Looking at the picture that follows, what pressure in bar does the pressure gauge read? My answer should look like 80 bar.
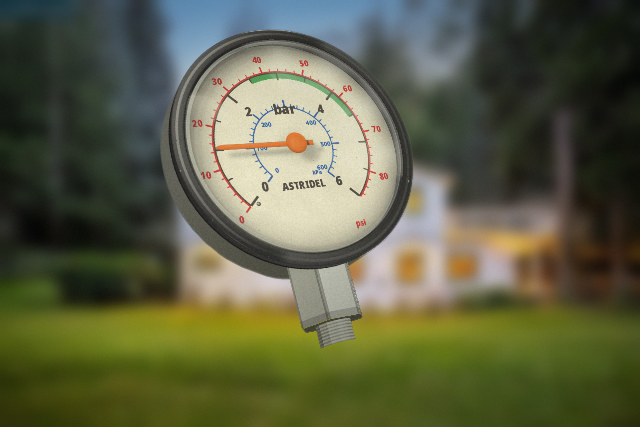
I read 1 bar
